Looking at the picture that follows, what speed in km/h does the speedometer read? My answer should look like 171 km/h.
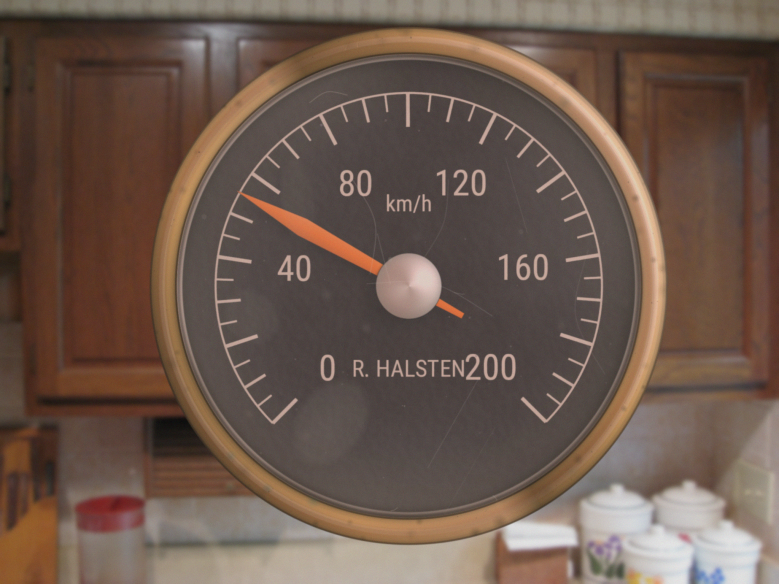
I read 55 km/h
